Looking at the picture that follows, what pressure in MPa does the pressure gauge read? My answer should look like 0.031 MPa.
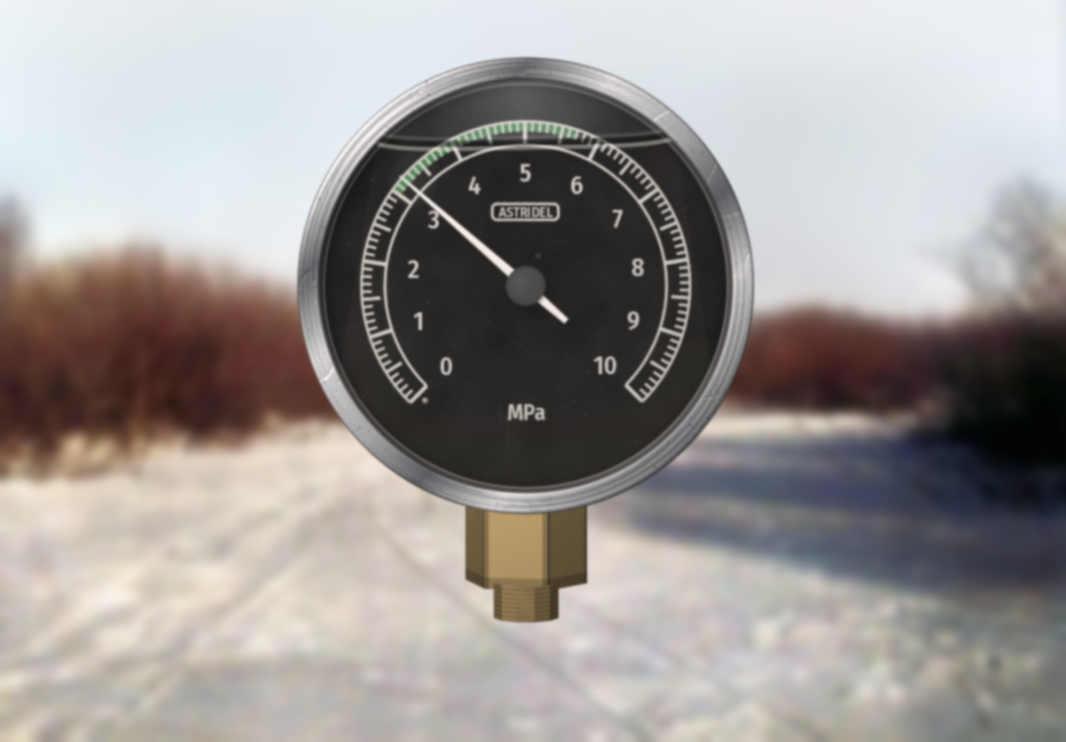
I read 3.2 MPa
